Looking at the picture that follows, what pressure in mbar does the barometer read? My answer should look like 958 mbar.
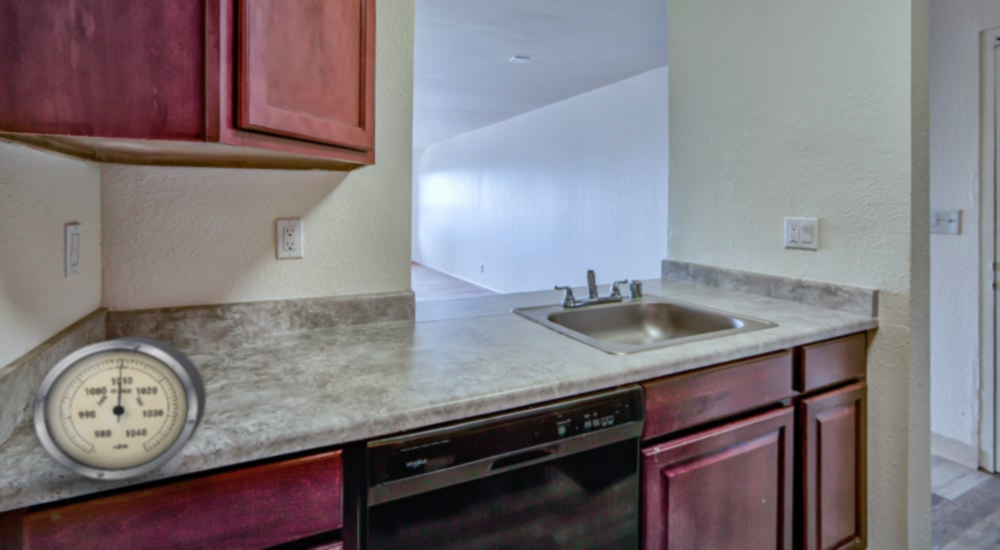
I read 1010 mbar
